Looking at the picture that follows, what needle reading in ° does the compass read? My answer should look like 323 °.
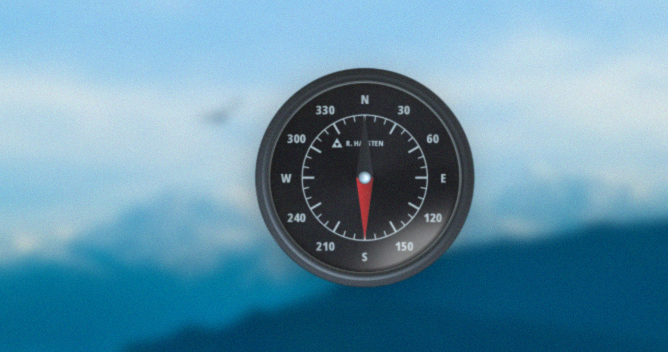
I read 180 °
